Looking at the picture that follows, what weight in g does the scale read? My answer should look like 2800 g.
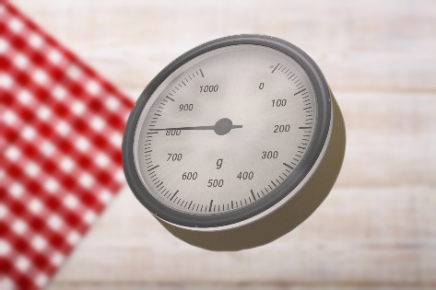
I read 800 g
